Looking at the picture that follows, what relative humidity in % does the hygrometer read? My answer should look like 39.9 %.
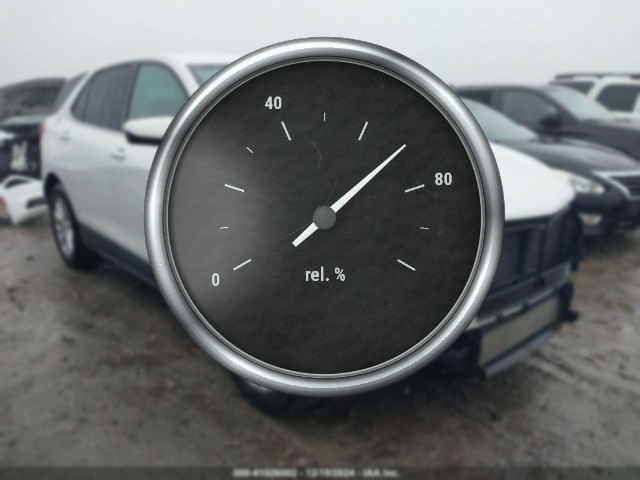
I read 70 %
